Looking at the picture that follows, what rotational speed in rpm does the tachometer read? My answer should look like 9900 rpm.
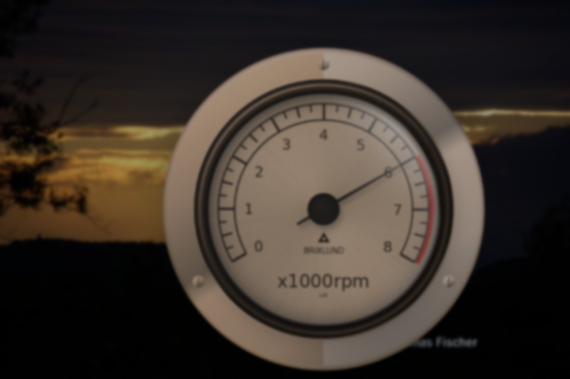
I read 6000 rpm
